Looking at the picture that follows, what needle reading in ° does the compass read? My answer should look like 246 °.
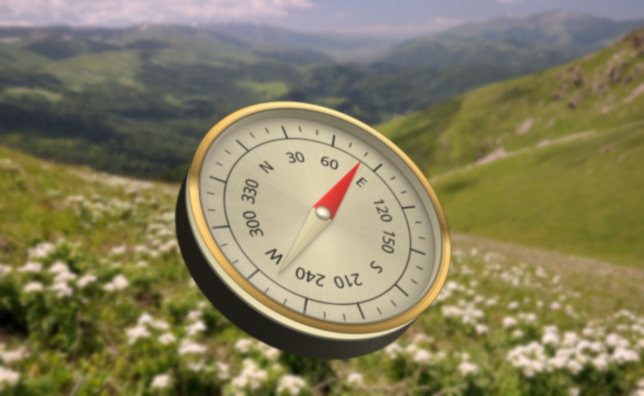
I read 80 °
